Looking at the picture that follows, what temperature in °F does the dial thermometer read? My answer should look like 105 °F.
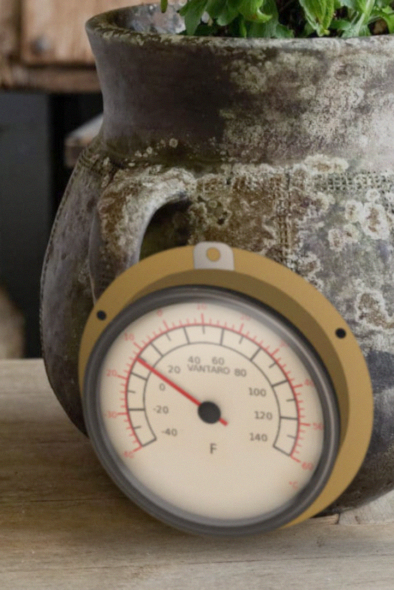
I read 10 °F
